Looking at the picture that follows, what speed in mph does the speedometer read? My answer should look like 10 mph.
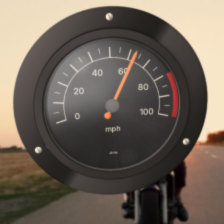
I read 62.5 mph
